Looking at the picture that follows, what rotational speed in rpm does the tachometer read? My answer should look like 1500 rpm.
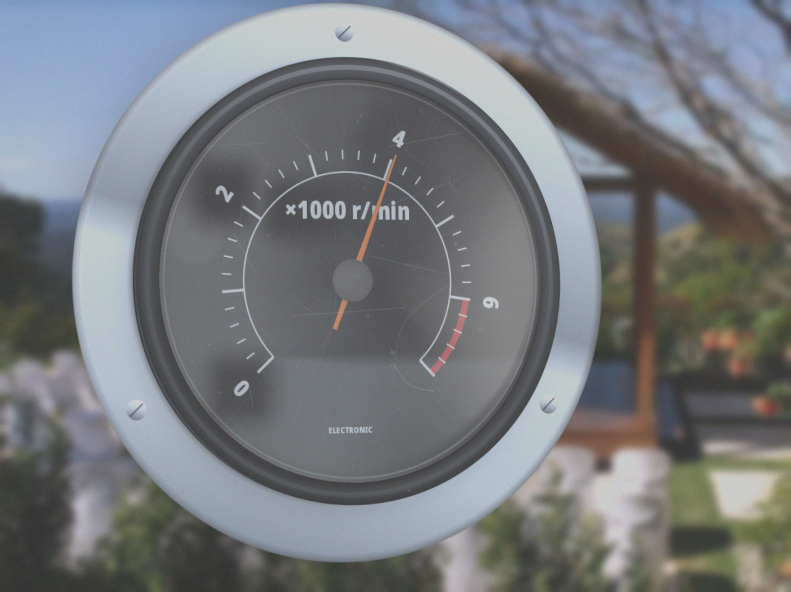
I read 4000 rpm
